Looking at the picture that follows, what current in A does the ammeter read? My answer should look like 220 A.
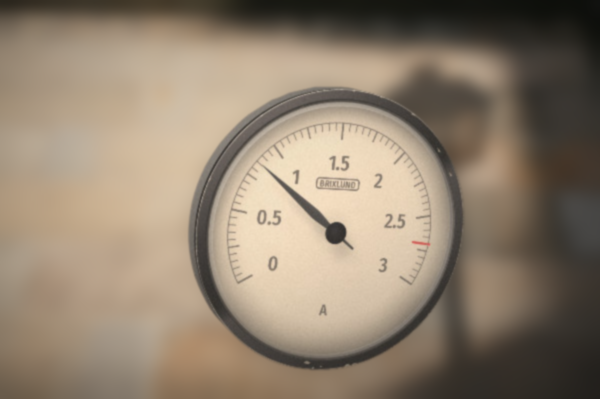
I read 0.85 A
